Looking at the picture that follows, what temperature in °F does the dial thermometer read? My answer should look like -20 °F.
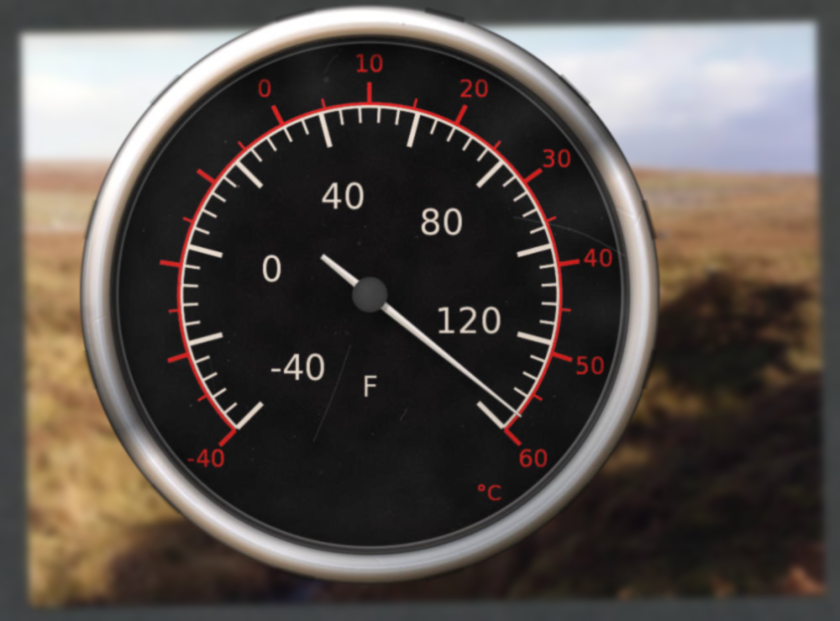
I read 136 °F
